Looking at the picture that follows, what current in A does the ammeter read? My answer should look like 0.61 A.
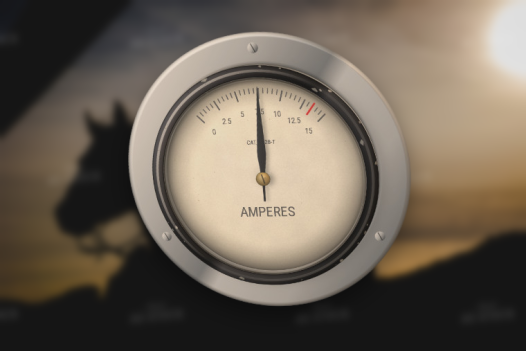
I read 7.5 A
